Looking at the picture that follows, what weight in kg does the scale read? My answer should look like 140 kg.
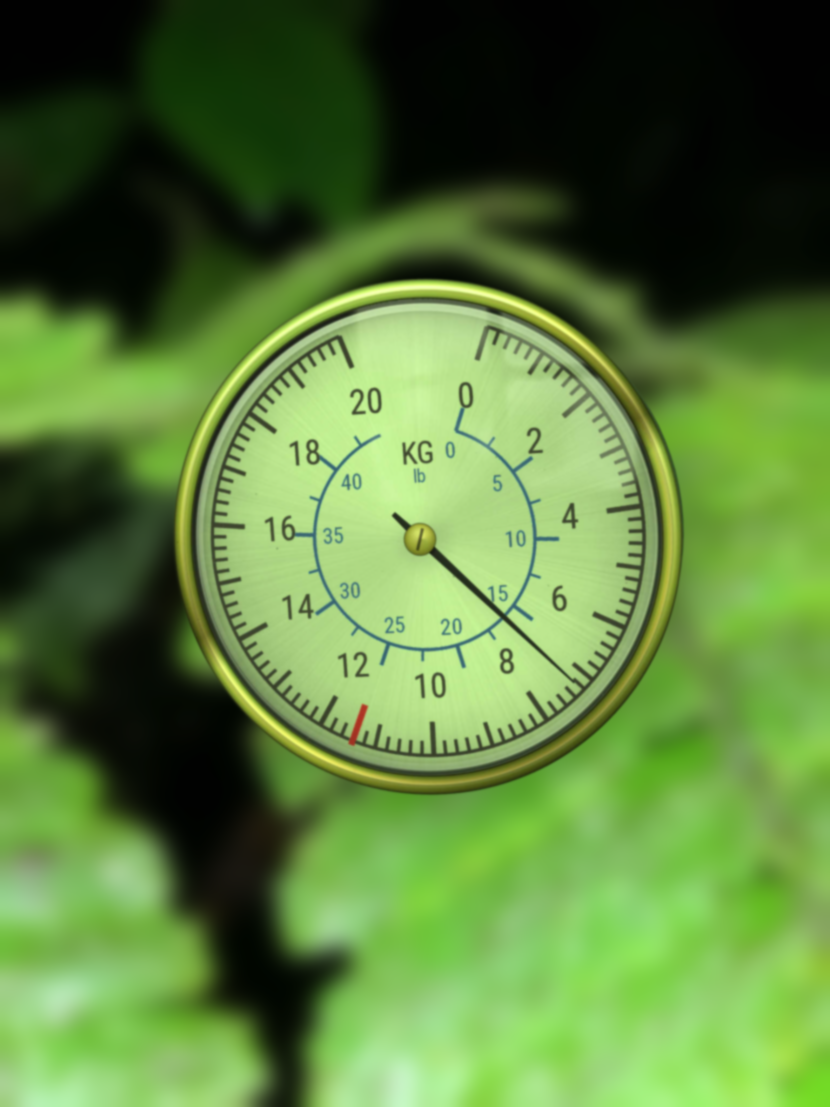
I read 7.2 kg
